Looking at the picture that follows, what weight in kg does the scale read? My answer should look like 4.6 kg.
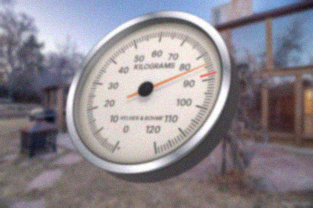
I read 85 kg
